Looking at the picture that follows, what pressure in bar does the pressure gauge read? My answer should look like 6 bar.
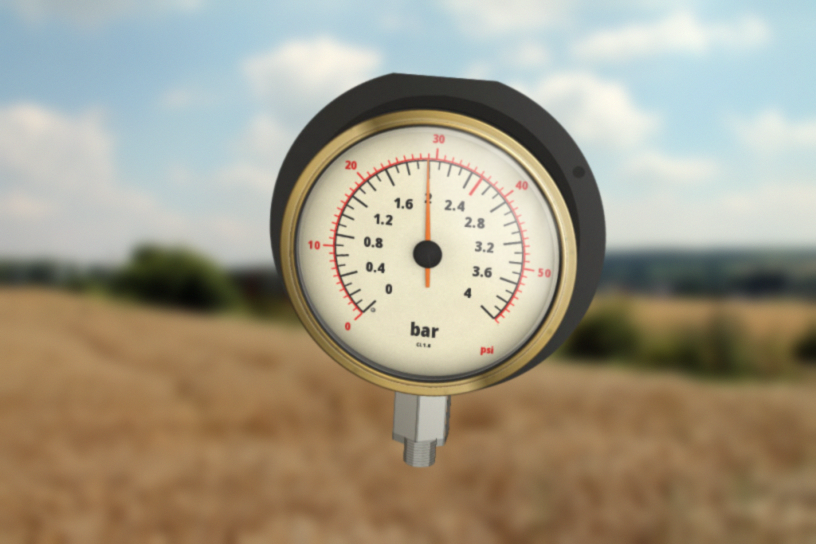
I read 2 bar
